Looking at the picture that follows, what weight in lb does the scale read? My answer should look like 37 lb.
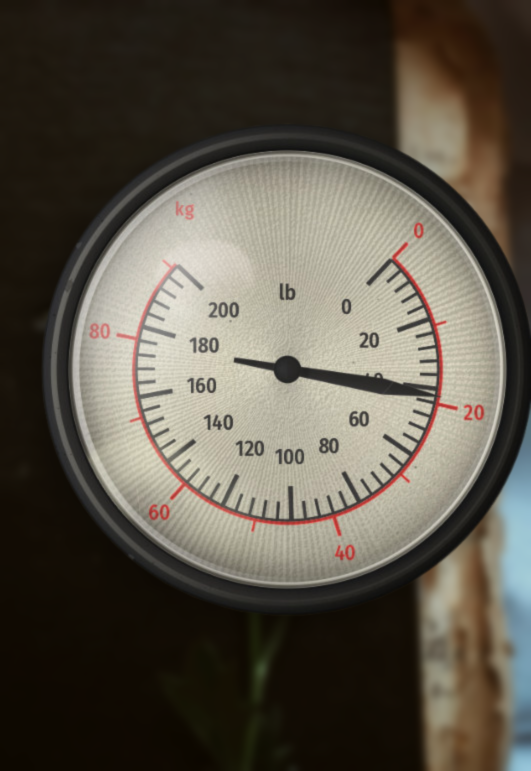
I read 42 lb
